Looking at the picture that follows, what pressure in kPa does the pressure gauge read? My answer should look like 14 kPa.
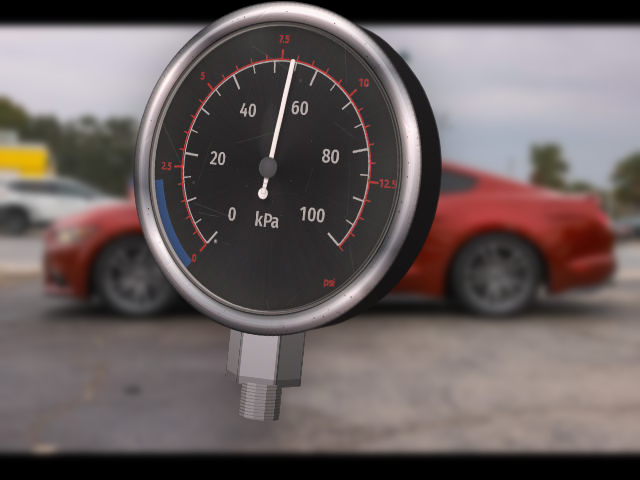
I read 55 kPa
